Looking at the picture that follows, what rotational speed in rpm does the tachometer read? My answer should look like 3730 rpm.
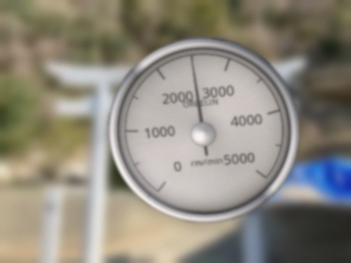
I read 2500 rpm
